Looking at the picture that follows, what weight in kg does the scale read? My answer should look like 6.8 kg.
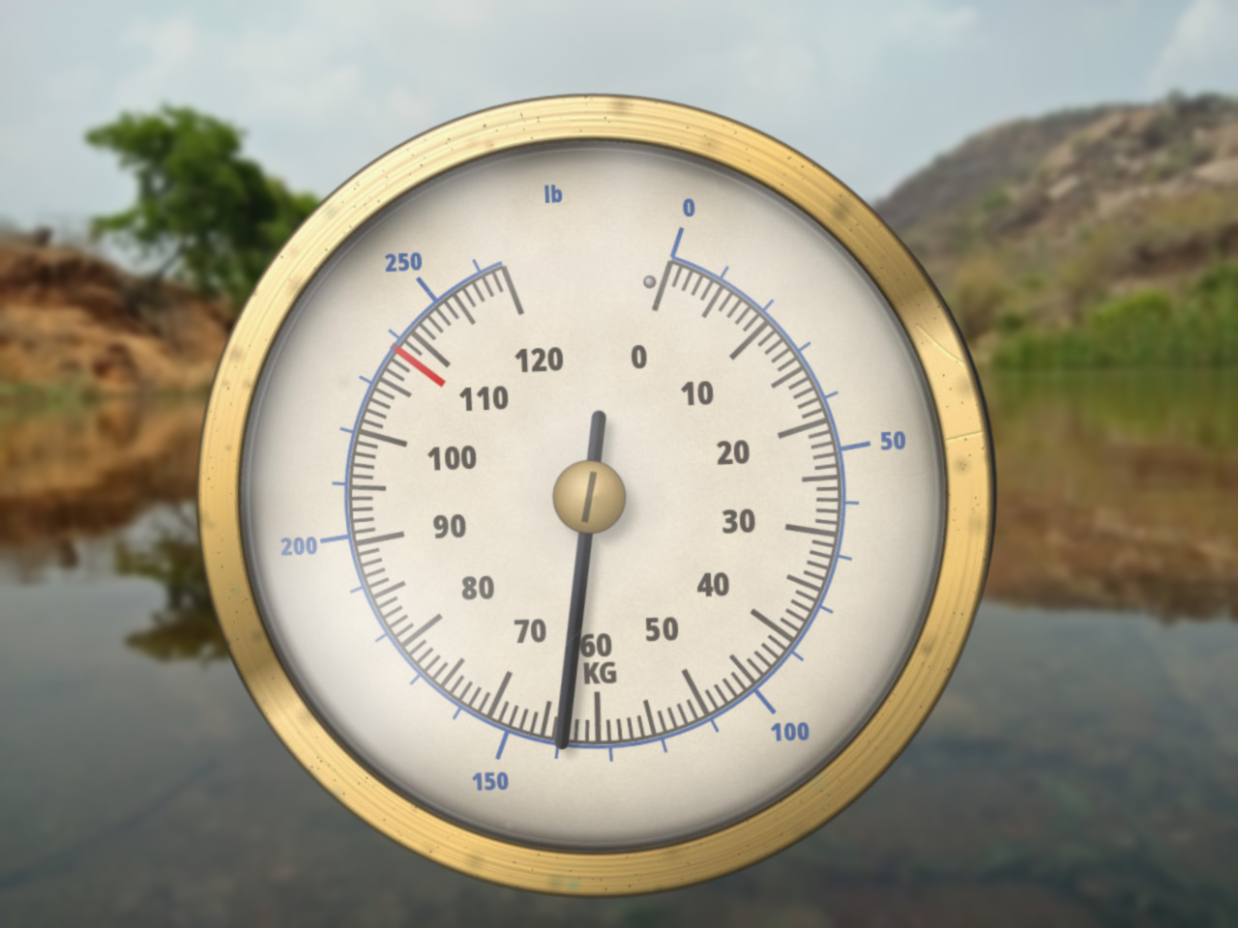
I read 63 kg
